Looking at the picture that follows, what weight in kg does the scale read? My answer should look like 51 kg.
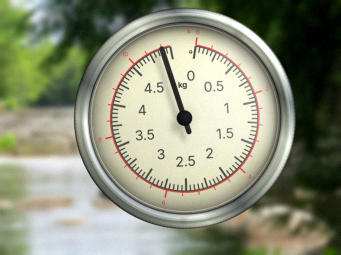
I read 4.9 kg
